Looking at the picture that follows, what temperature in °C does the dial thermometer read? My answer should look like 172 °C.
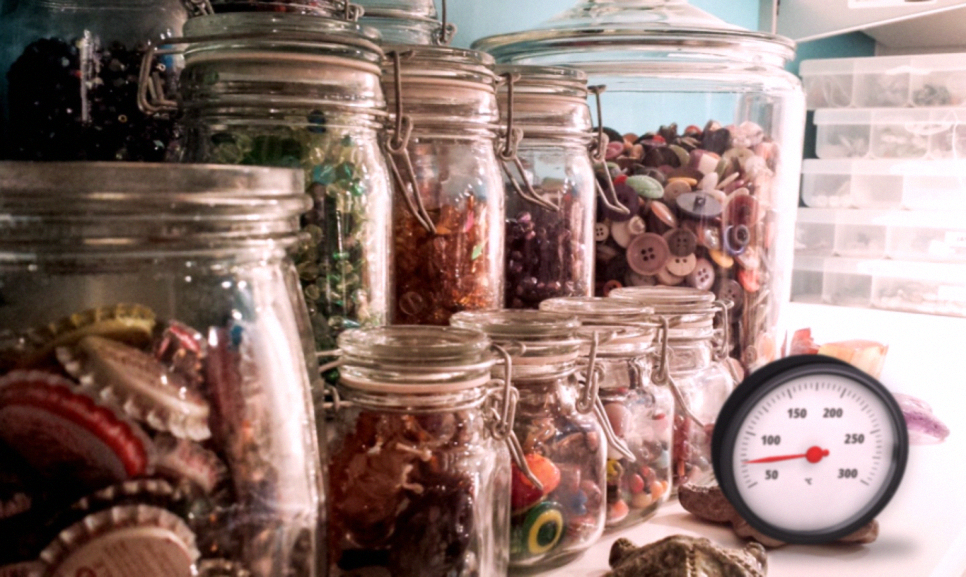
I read 75 °C
